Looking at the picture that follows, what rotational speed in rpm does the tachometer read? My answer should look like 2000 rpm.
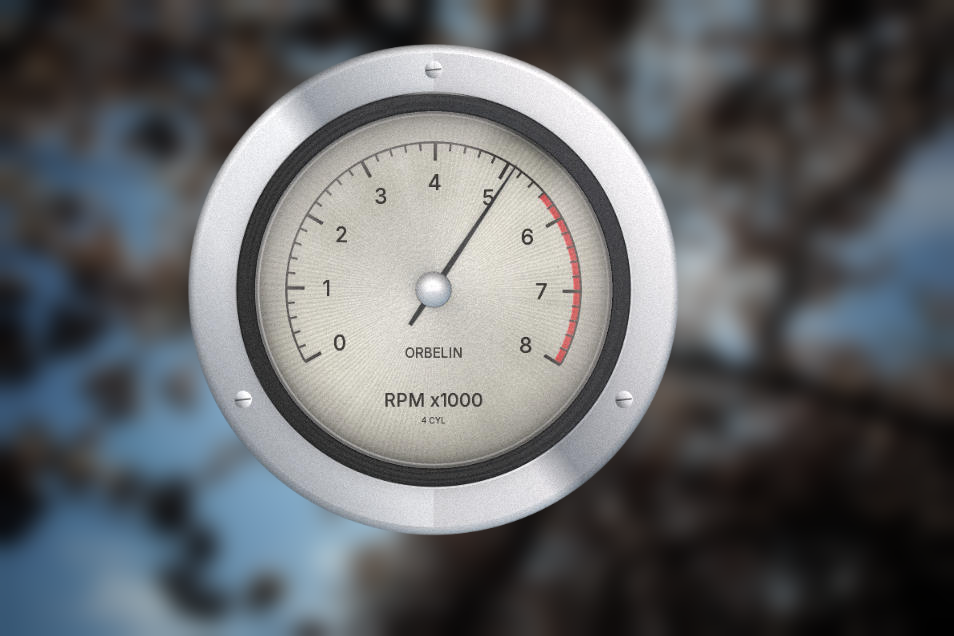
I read 5100 rpm
